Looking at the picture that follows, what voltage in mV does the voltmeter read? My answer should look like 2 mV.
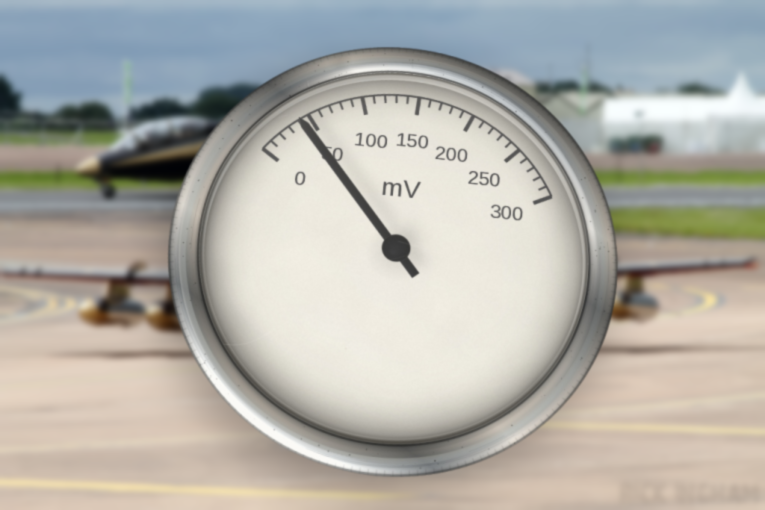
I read 40 mV
